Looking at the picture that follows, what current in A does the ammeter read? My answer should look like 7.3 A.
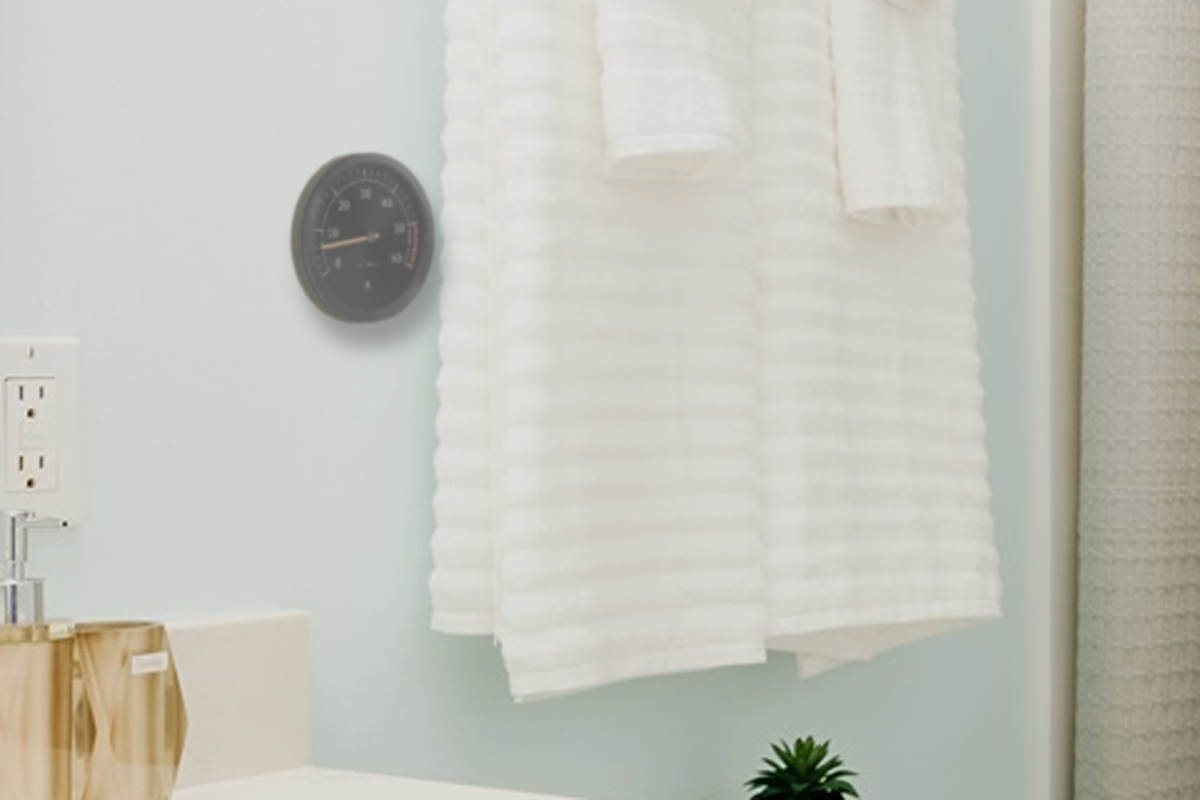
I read 6 A
